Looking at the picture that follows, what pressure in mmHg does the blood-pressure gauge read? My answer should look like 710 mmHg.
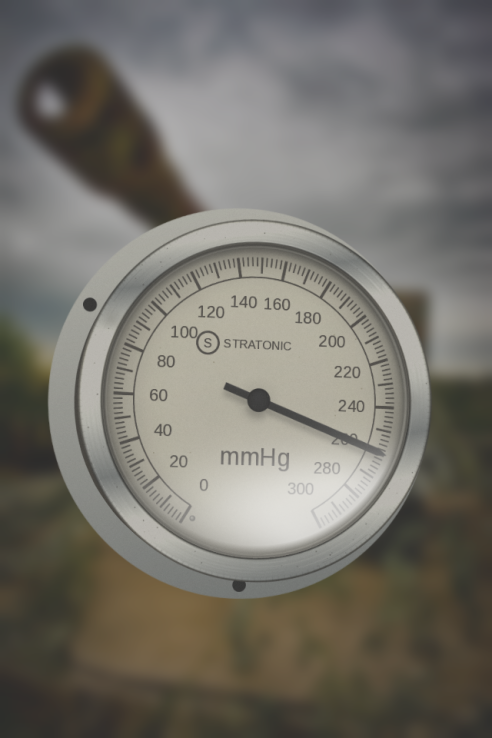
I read 260 mmHg
